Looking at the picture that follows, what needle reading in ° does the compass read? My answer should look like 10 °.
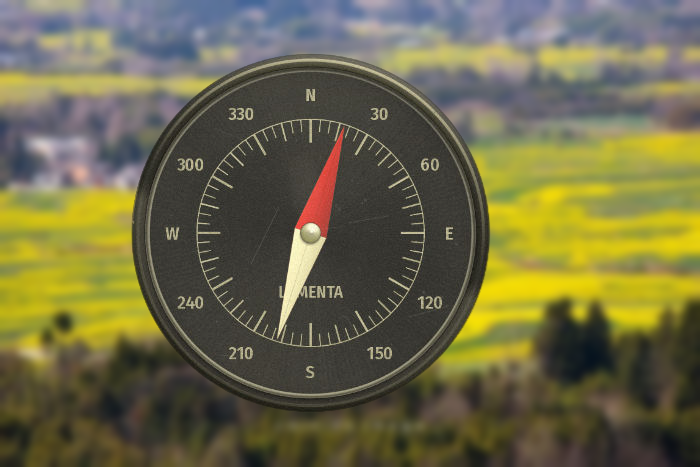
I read 17.5 °
